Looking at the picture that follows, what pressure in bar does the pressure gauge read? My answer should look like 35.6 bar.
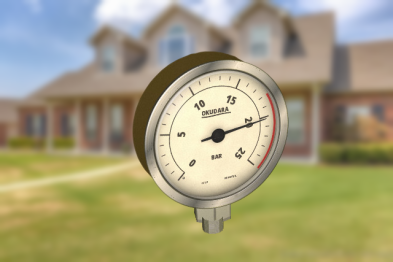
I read 20 bar
